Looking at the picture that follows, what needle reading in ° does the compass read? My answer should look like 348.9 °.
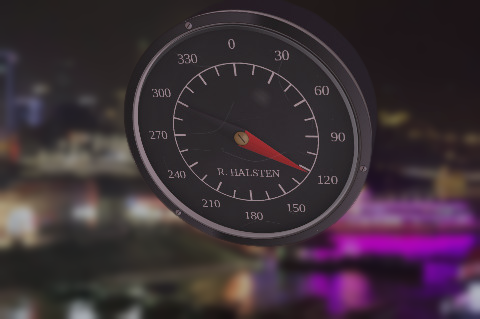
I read 120 °
